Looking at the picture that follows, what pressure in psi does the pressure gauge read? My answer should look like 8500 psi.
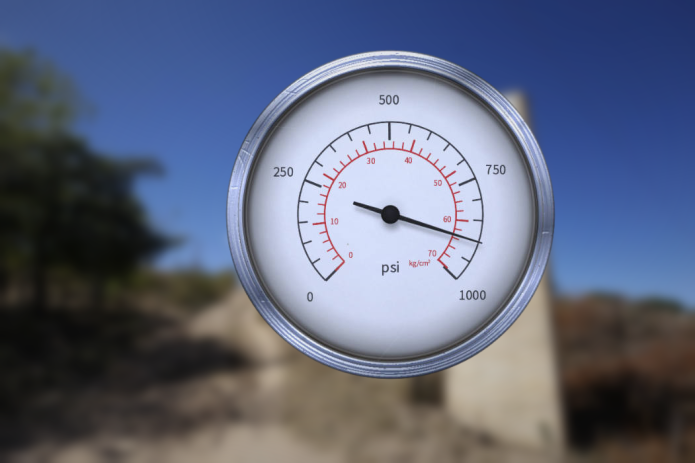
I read 900 psi
